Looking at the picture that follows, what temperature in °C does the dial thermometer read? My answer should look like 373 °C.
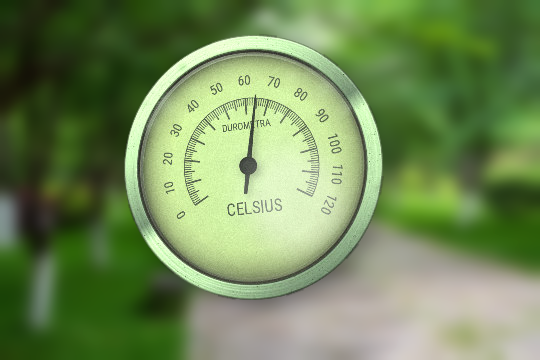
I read 65 °C
